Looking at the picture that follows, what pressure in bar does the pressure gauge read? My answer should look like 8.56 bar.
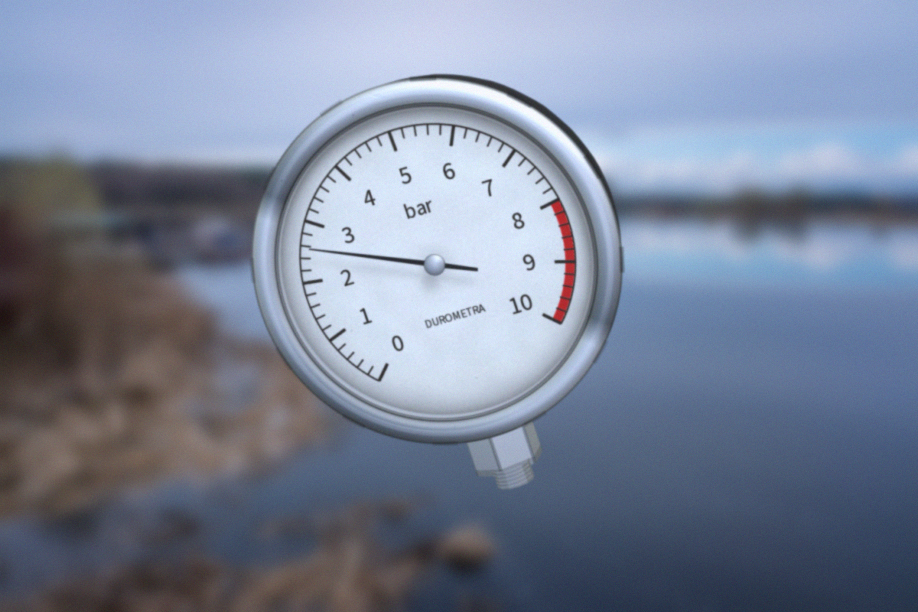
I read 2.6 bar
